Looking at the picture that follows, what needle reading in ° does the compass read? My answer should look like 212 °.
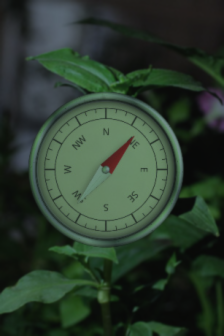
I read 40 °
